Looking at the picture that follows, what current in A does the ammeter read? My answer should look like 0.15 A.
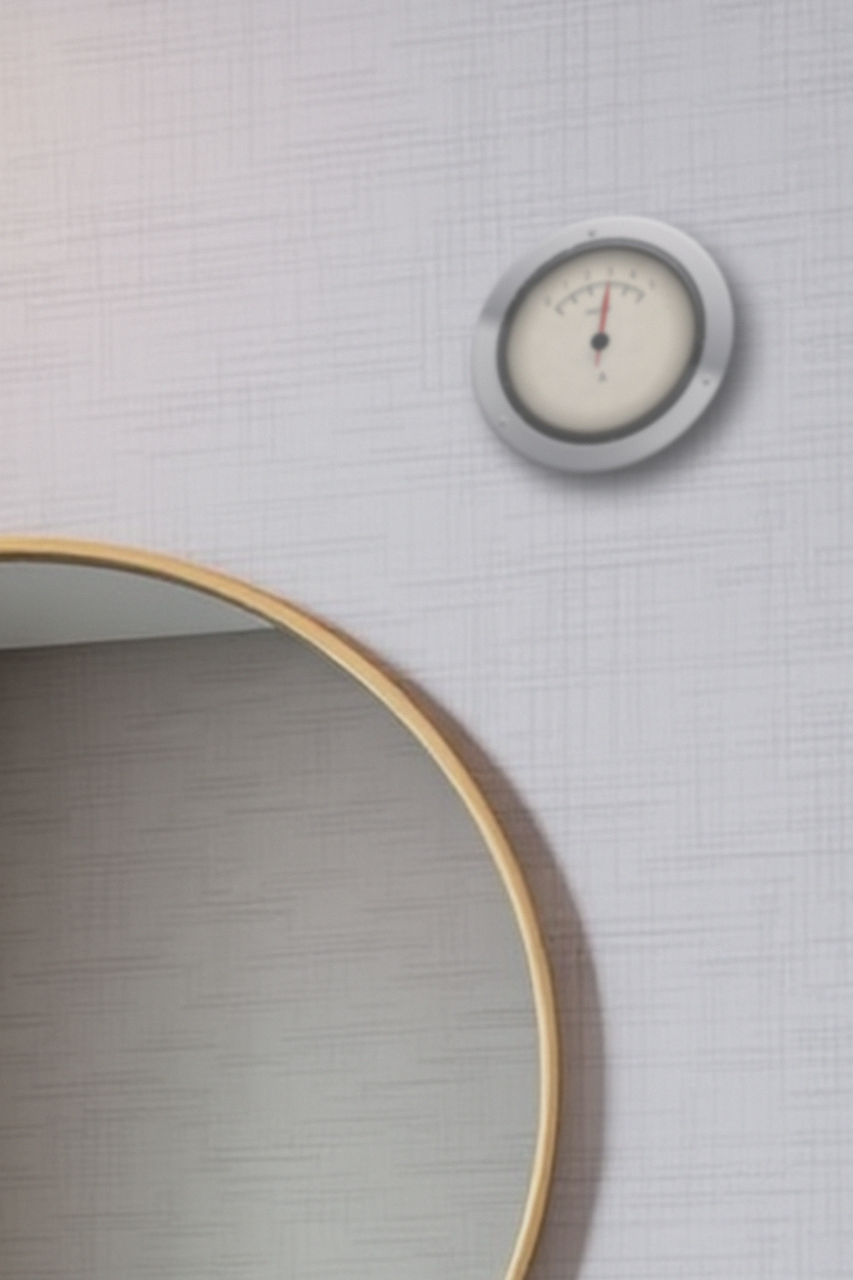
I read 3 A
